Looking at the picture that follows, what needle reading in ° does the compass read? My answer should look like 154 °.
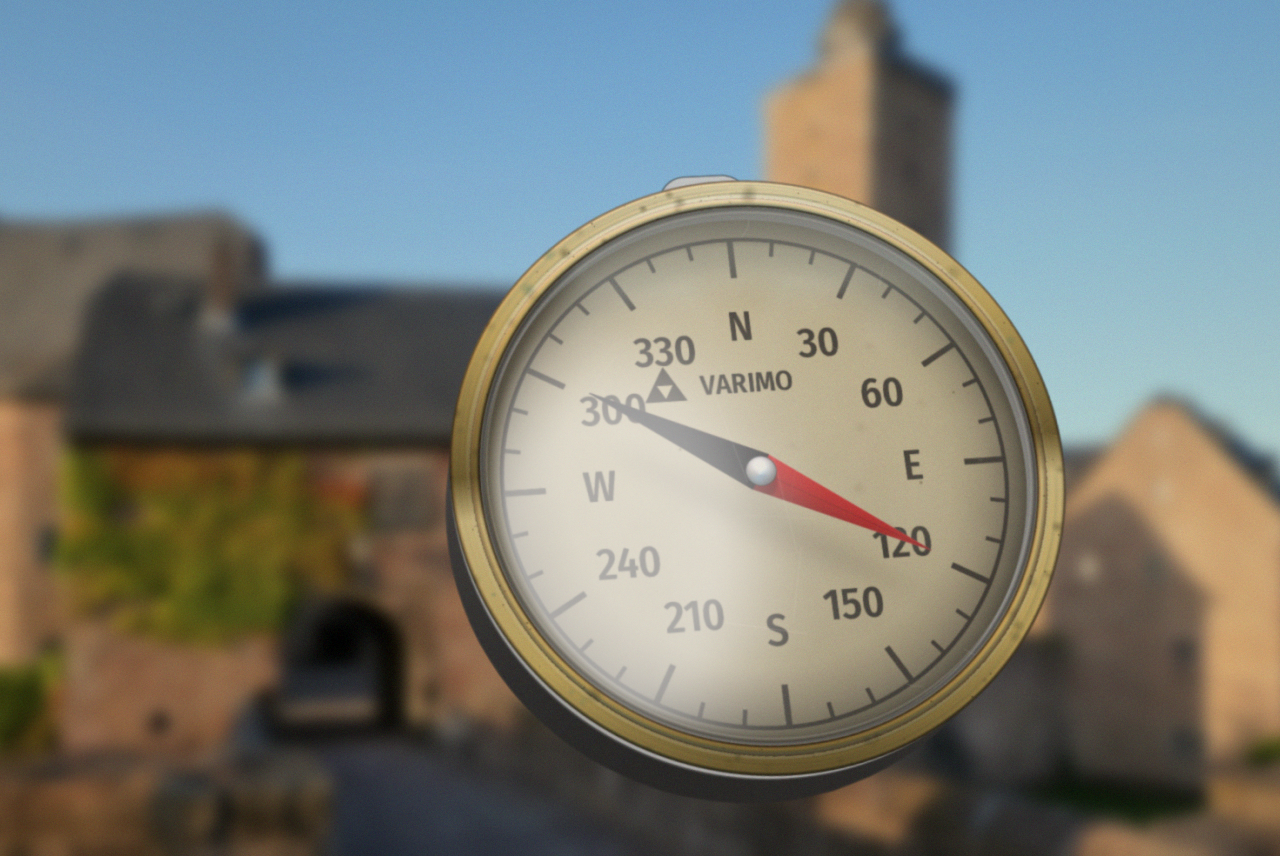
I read 120 °
